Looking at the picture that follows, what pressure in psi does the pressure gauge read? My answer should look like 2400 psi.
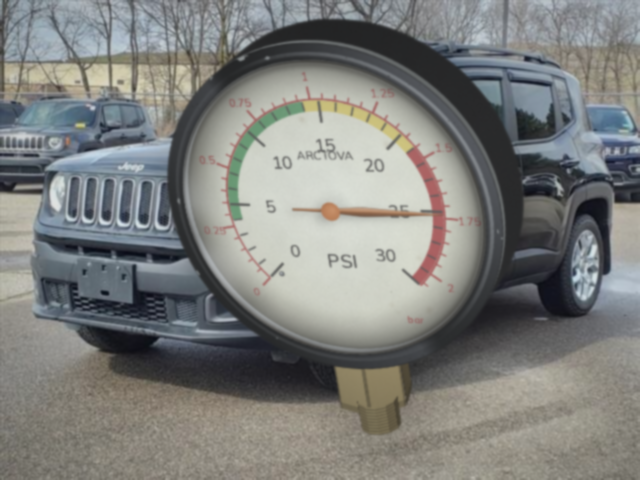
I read 25 psi
